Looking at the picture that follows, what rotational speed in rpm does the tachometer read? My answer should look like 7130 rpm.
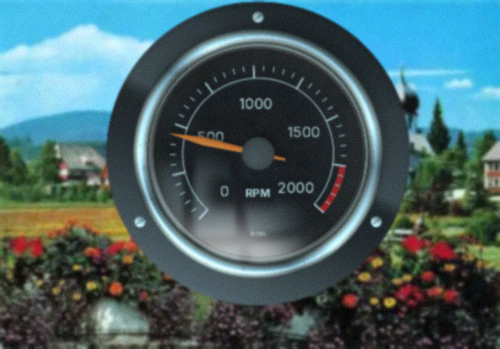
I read 450 rpm
